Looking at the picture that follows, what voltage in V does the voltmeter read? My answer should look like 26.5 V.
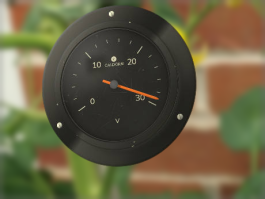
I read 29 V
